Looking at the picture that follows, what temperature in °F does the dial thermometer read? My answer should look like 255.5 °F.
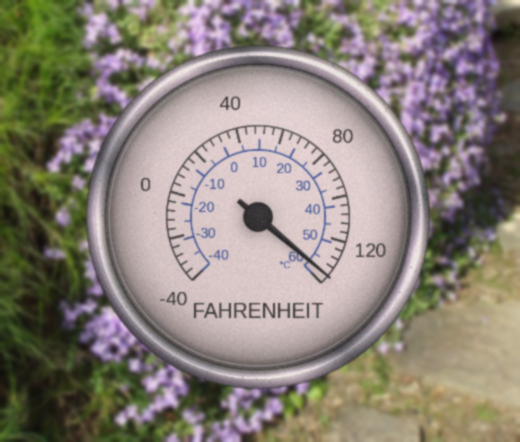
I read 136 °F
